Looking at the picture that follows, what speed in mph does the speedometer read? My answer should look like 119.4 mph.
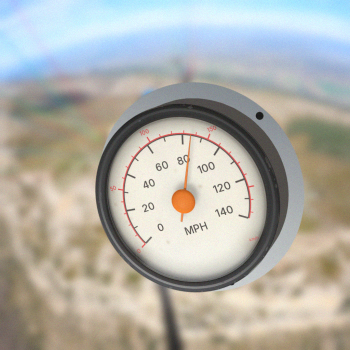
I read 85 mph
